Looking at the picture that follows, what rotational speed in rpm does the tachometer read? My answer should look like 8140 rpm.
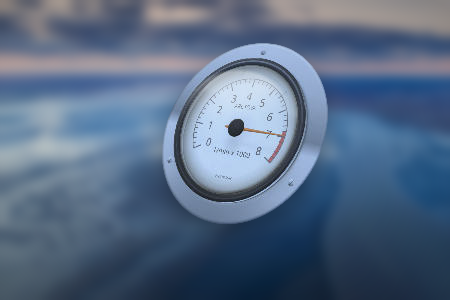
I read 7000 rpm
